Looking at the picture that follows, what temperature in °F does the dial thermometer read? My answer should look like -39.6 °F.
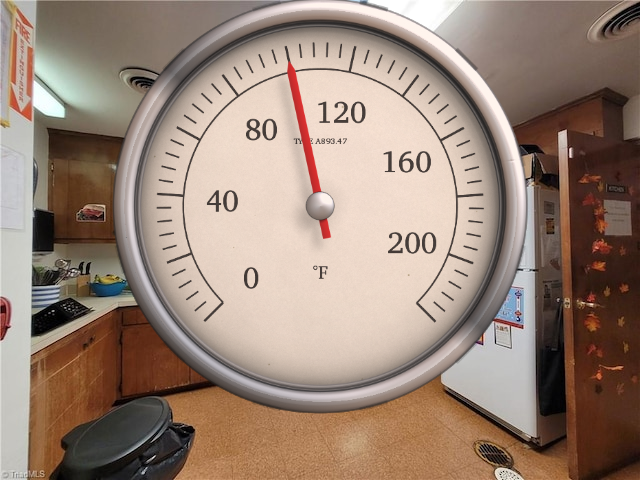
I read 100 °F
